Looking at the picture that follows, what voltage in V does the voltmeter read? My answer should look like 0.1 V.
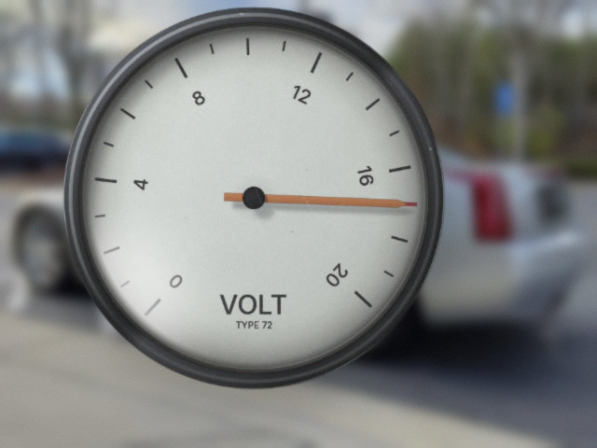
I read 17 V
